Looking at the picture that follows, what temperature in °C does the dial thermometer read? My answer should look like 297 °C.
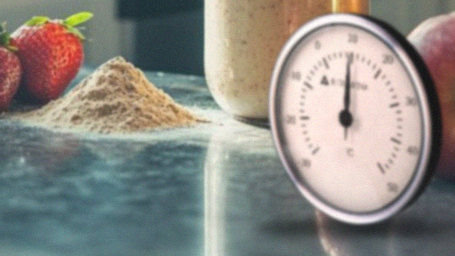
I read 10 °C
